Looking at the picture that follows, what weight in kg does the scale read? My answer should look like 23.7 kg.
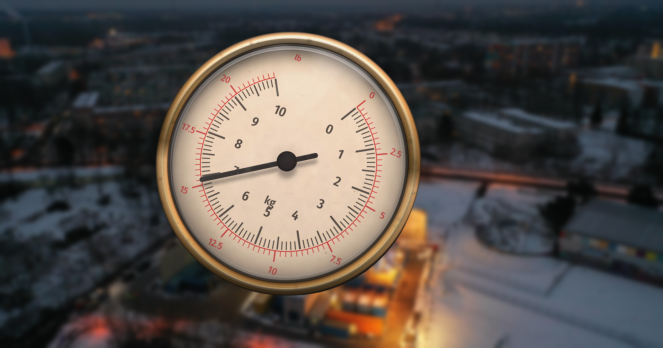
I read 6.9 kg
